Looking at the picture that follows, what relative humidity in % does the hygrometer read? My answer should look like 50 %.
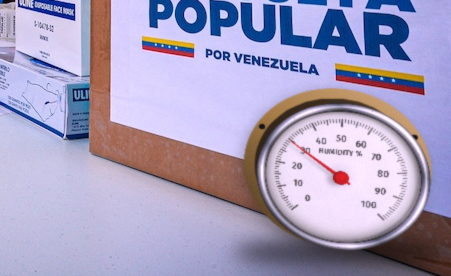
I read 30 %
